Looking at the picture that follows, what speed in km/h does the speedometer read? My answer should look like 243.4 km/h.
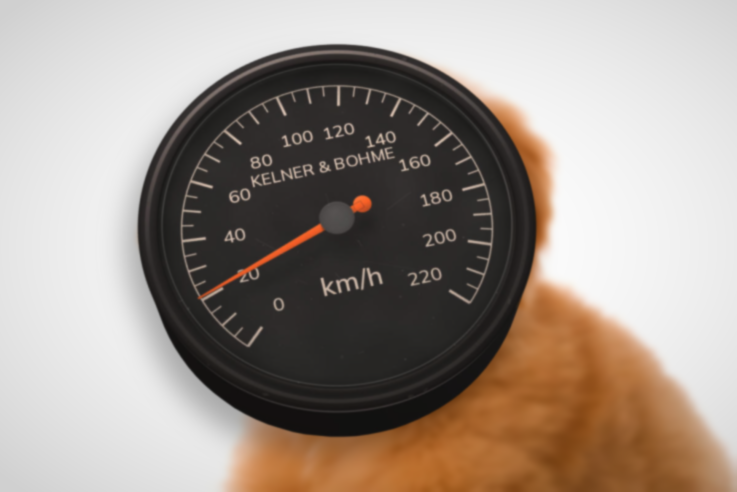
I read 20 km/h
